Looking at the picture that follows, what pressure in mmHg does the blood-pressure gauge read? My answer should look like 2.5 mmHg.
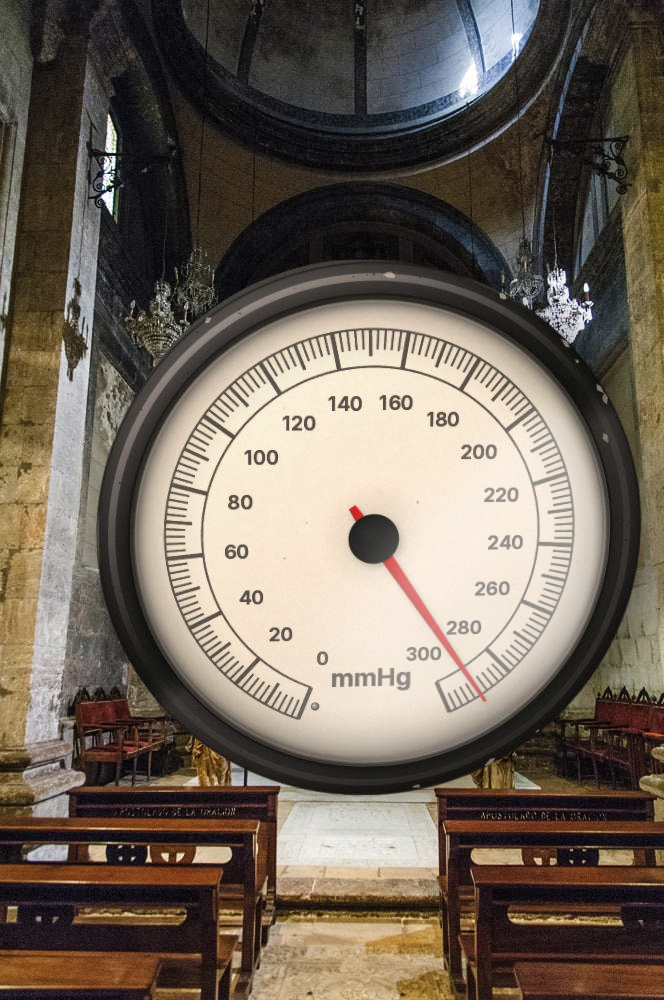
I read 290 mmHg
